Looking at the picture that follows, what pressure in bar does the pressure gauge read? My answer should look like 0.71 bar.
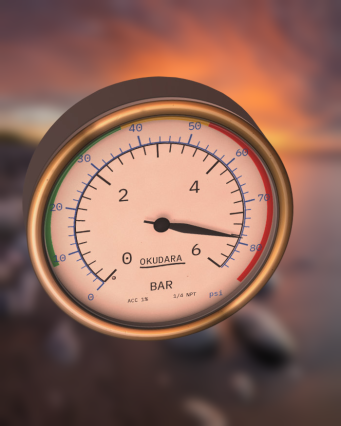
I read 5.4 bar
